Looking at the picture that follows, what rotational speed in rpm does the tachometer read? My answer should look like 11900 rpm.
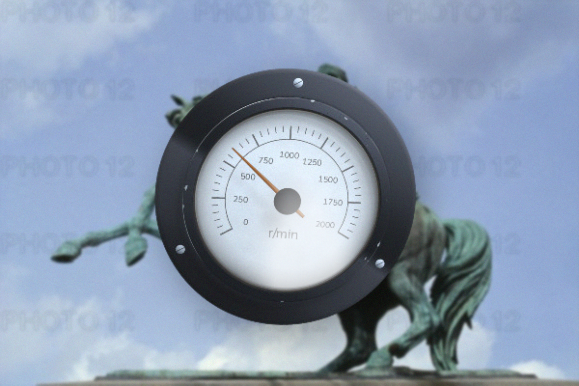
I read 600 rpm
